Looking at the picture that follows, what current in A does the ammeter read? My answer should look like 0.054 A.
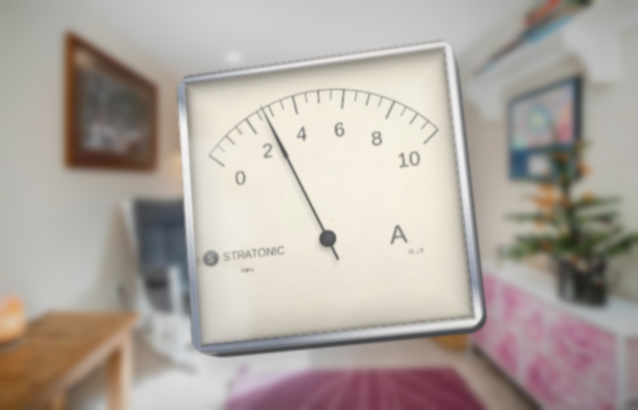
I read 2.75 A
